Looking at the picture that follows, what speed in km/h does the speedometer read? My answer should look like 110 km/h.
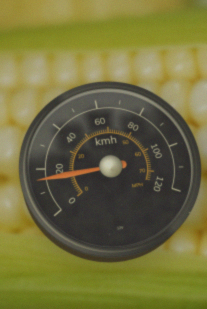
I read 15 km/h
